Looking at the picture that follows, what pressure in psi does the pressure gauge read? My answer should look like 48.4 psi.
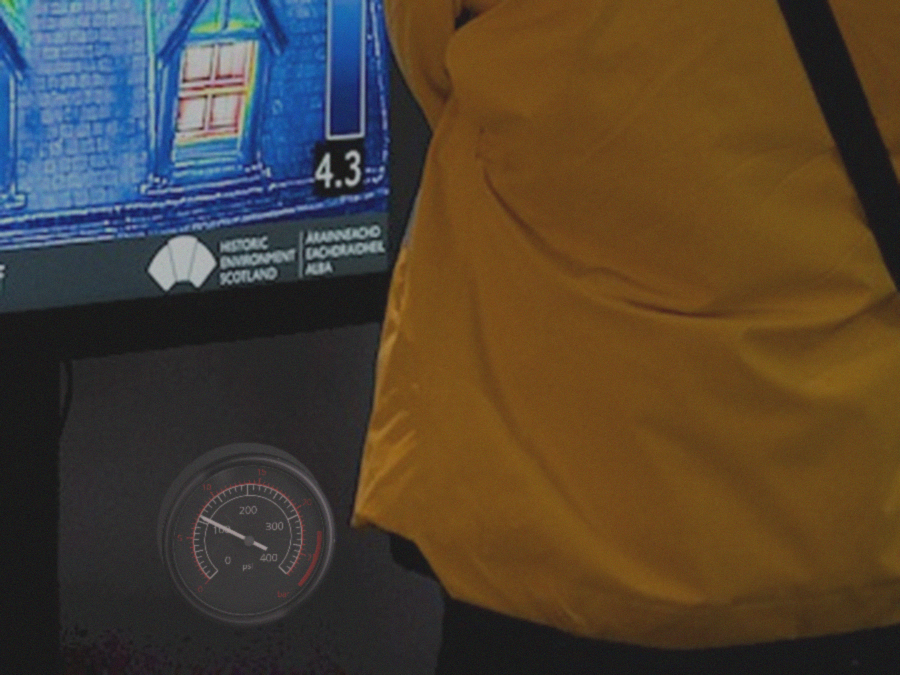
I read 110 psi
